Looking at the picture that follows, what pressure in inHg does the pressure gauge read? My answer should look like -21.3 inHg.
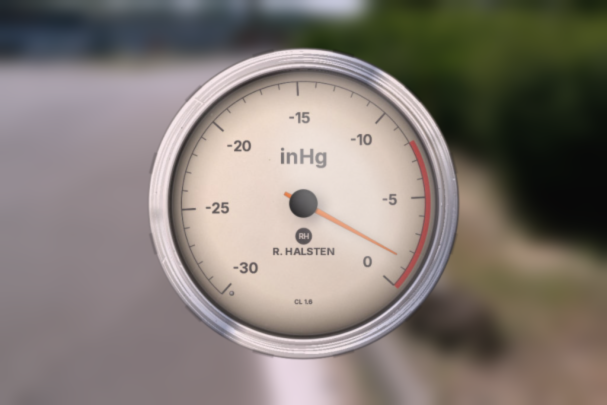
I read -1.5 inHg
